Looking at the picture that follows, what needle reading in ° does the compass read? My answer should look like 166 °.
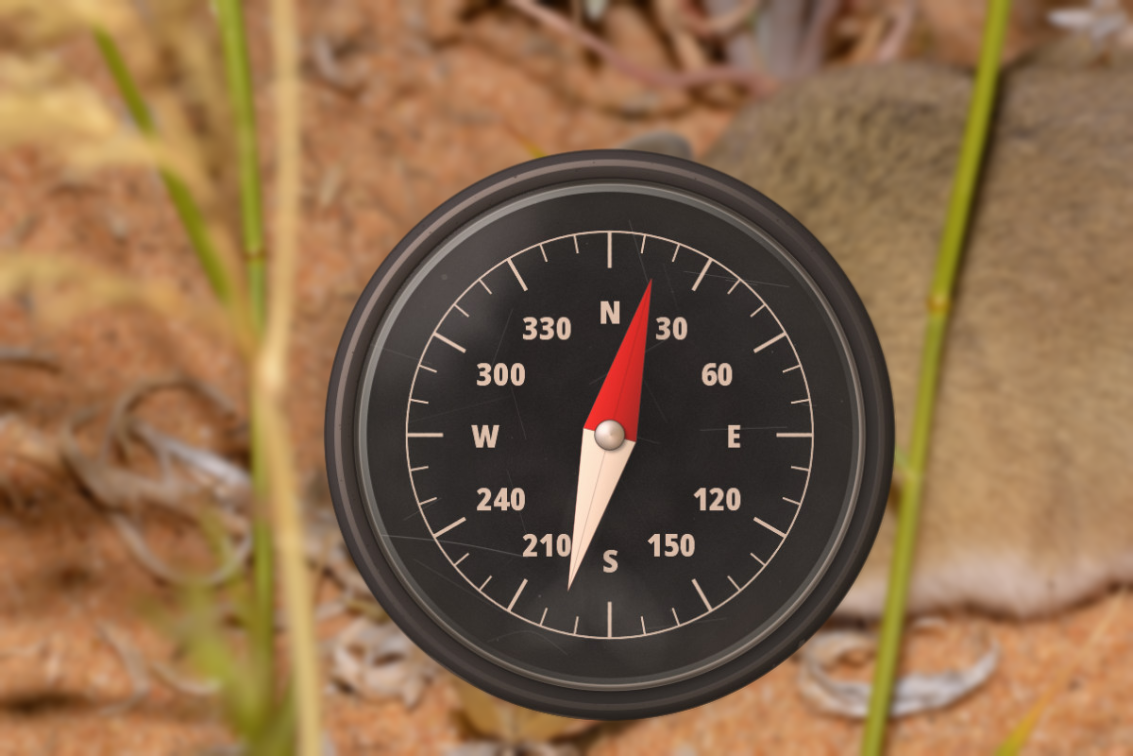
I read 15 °
